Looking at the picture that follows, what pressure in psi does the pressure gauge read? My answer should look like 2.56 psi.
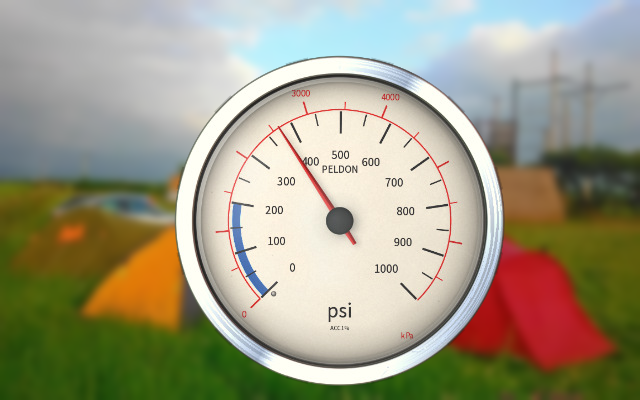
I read 375 psi
